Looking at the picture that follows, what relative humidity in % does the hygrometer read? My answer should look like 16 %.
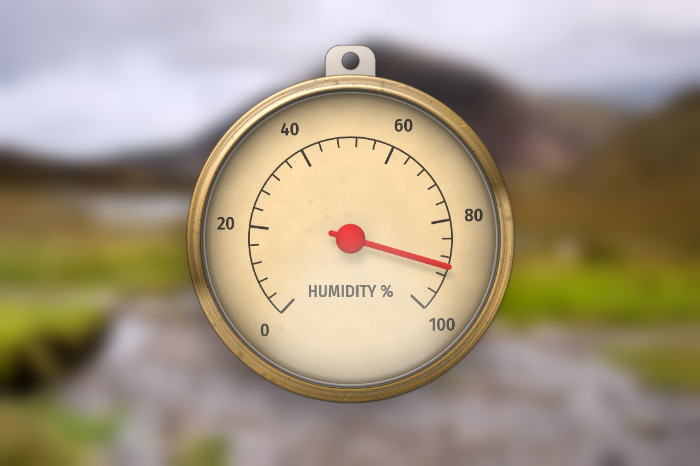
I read 90 %
